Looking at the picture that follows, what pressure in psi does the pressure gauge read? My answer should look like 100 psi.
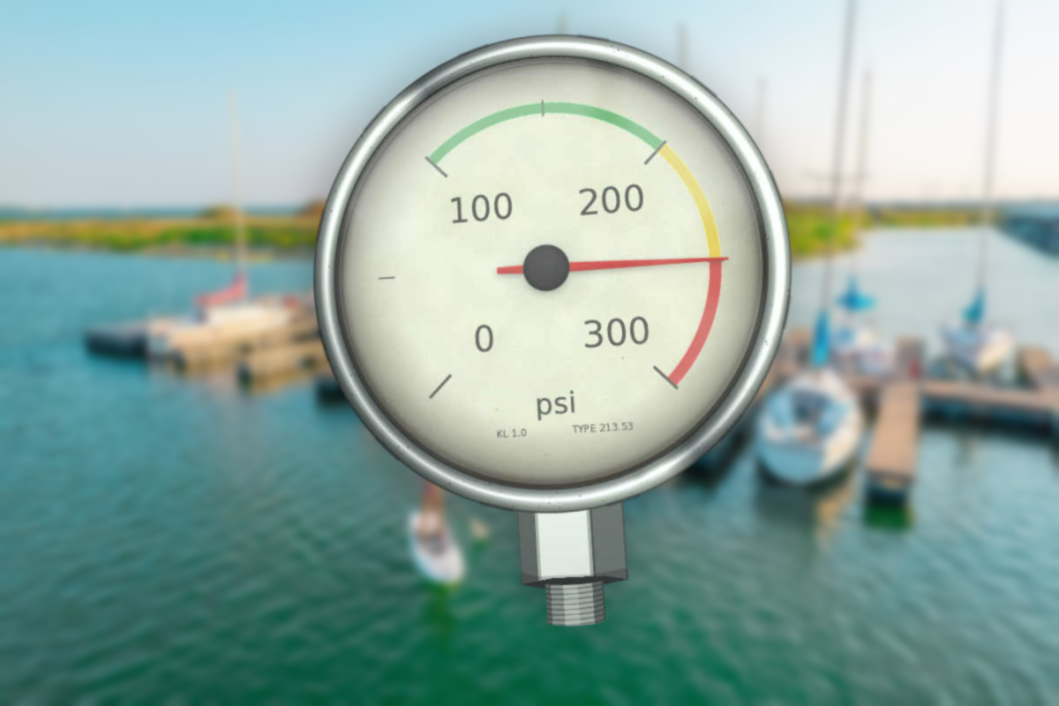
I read 250 psi
